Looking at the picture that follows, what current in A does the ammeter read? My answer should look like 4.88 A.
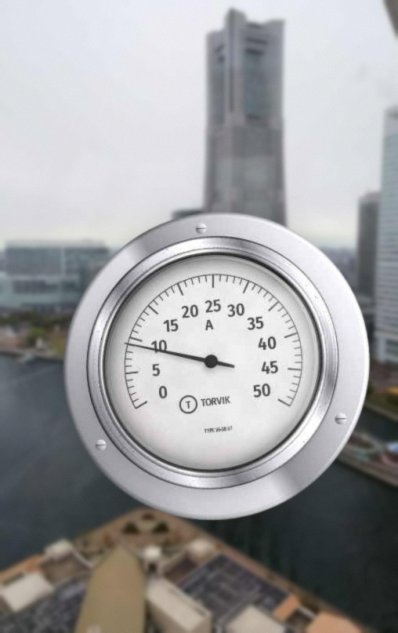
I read 9 A
